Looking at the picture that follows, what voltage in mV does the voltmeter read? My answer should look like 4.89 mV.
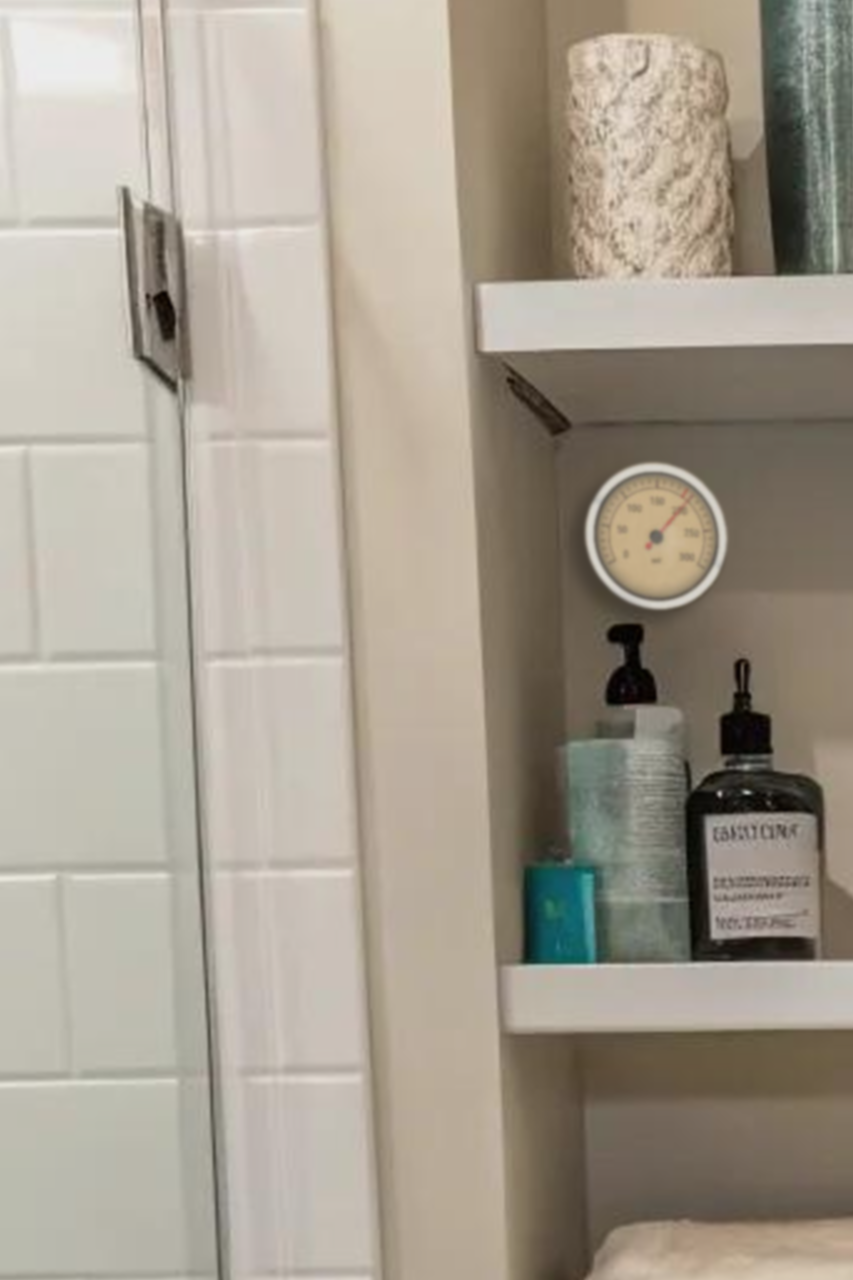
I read 200 mV
